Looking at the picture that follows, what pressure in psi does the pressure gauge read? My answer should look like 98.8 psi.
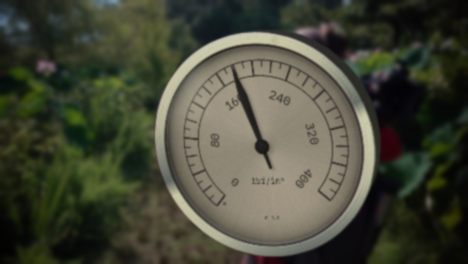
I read 180 psi
